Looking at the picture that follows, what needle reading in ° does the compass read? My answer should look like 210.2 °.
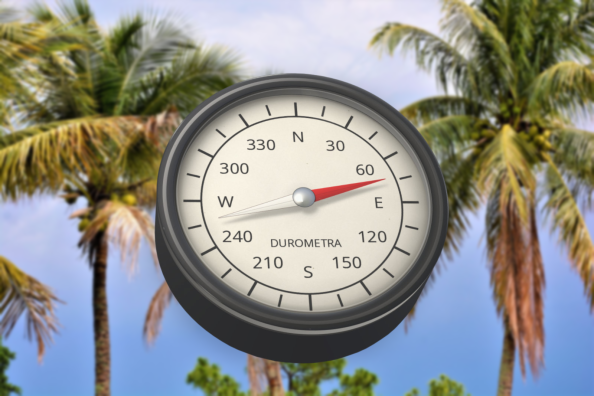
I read 75 °
